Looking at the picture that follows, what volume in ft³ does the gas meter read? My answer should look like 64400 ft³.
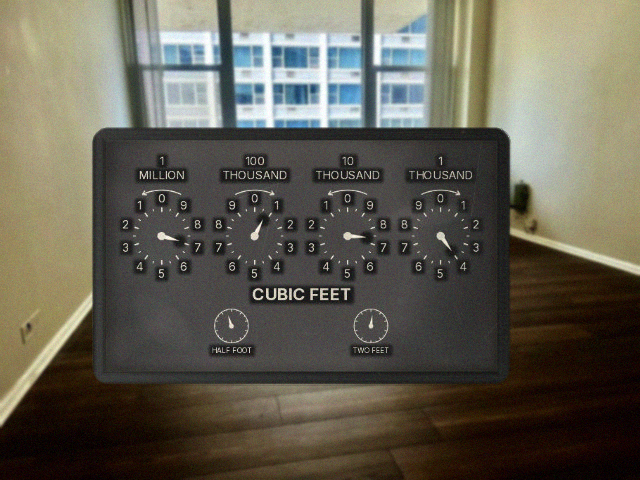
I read 707400 ft³
